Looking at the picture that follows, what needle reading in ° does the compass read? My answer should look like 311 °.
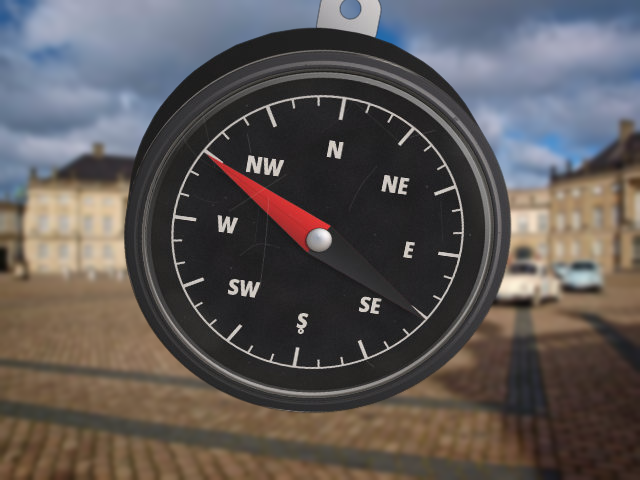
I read 300 °
